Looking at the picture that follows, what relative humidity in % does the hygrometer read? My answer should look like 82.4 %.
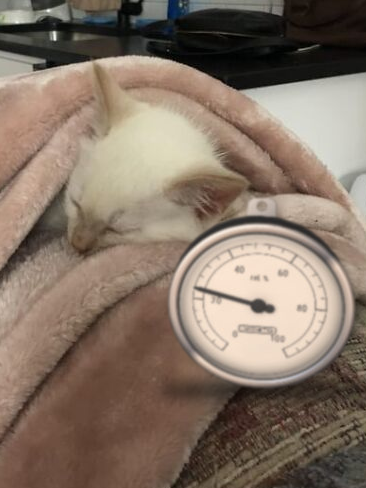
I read 24 %
